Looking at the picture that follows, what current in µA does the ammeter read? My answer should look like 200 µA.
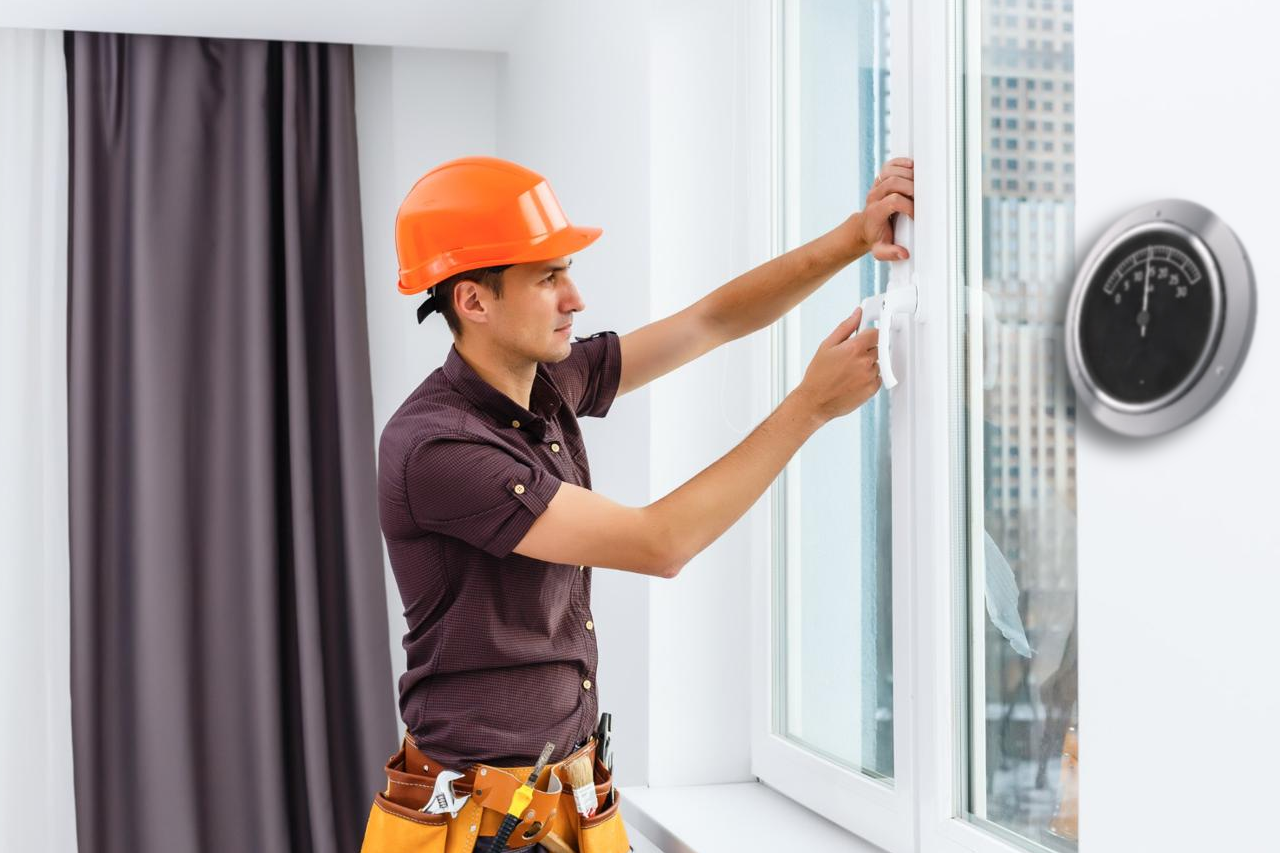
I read 15 µA
